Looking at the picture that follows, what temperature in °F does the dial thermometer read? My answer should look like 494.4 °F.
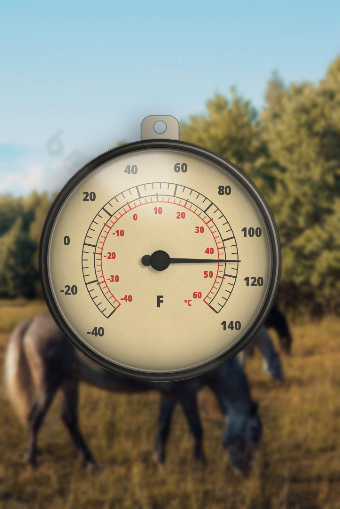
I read 112 °F
